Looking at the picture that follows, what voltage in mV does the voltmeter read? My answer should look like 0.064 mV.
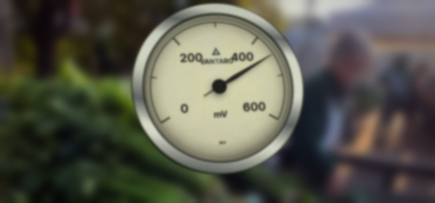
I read 450 mV
